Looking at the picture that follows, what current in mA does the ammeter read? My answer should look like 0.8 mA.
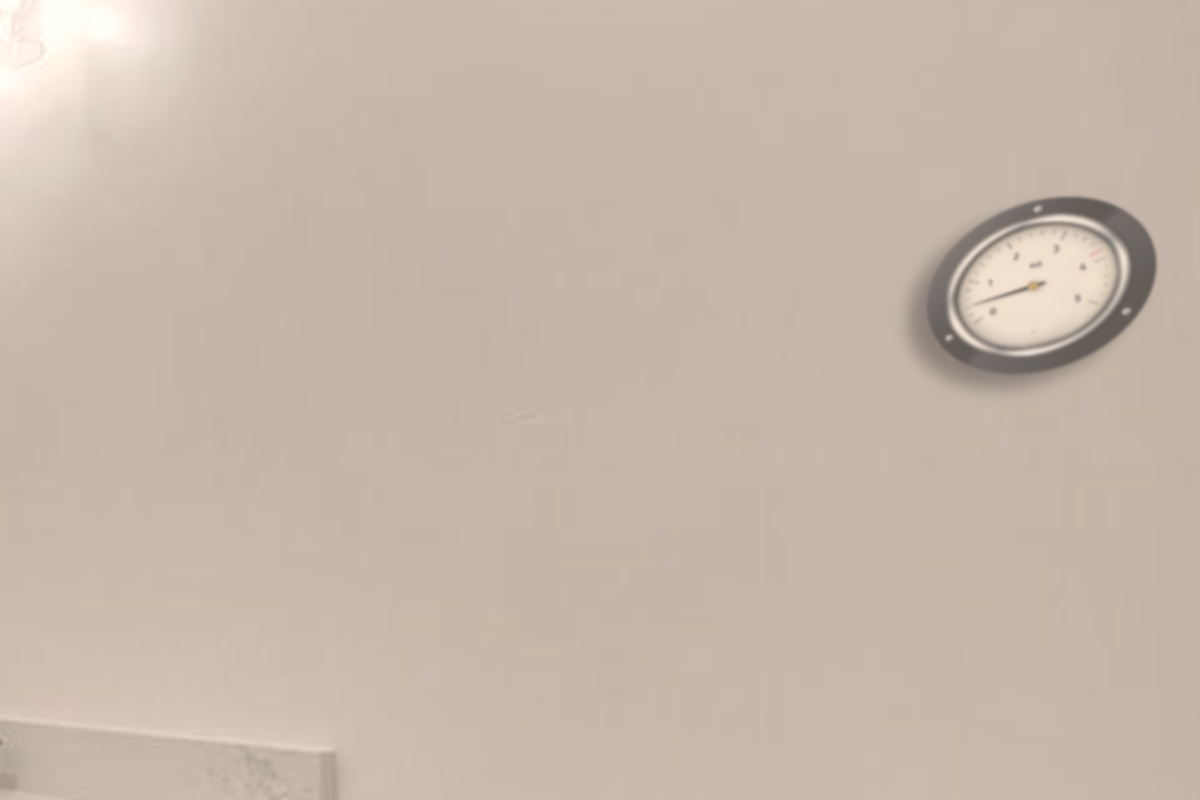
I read 0.4 mA
